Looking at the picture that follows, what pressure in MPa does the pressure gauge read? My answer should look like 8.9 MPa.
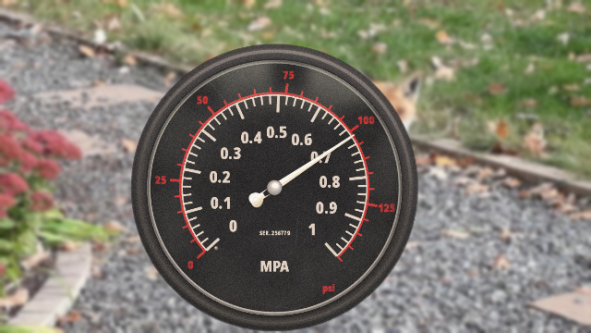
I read 0.7 MPa
